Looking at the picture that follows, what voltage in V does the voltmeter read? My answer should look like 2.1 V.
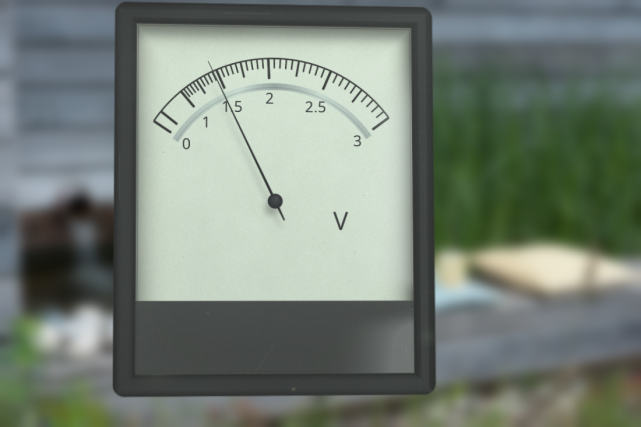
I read 1.45 V
